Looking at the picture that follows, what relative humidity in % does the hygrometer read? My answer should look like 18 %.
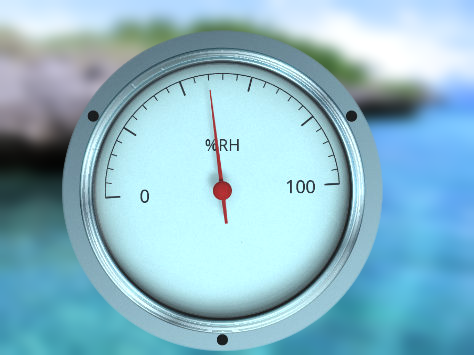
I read 48 %
